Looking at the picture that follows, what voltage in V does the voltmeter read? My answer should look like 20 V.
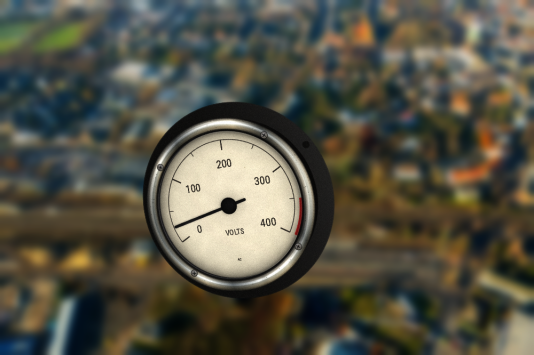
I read 25 V
